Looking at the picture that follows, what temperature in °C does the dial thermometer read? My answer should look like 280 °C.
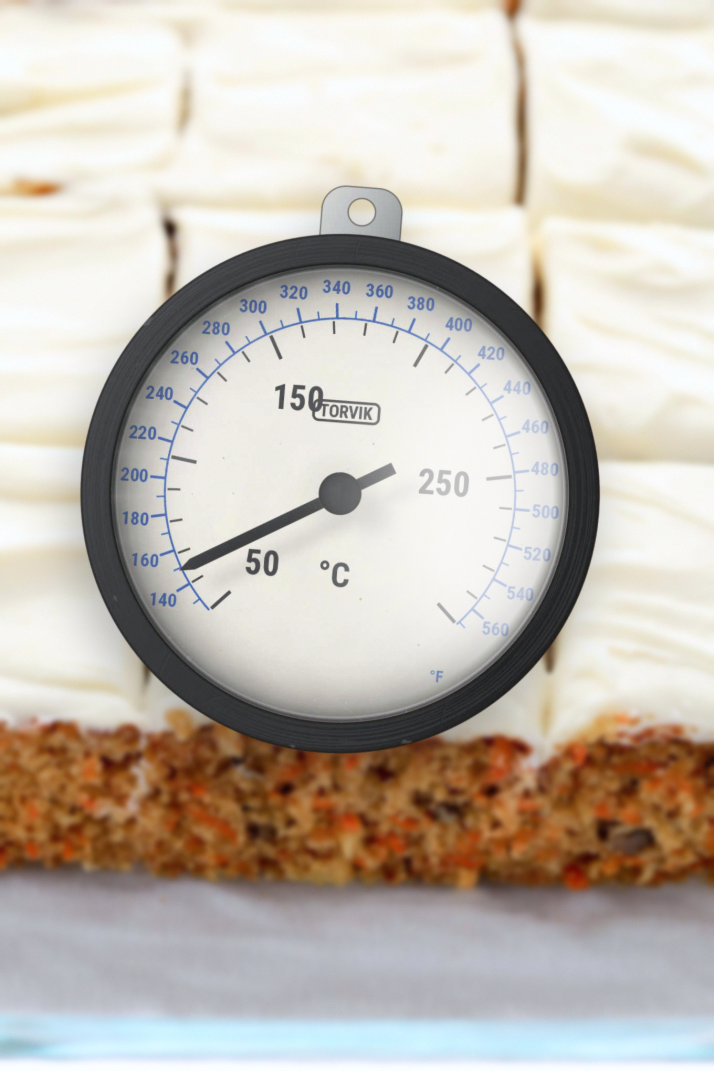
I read 65 °C
